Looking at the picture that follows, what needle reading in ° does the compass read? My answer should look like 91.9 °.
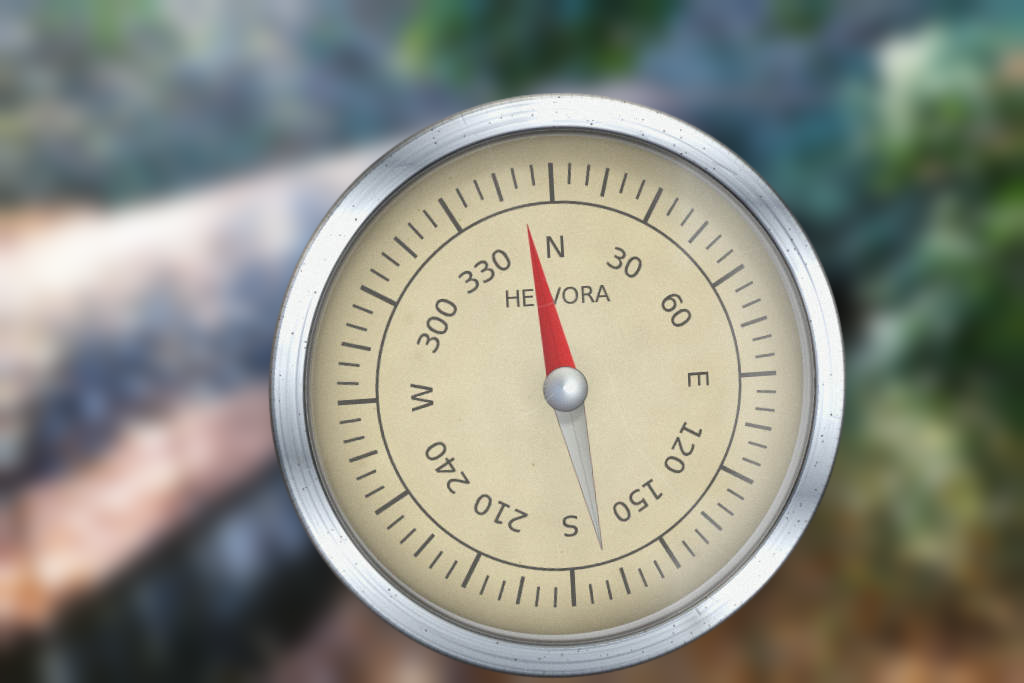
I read 350 °
